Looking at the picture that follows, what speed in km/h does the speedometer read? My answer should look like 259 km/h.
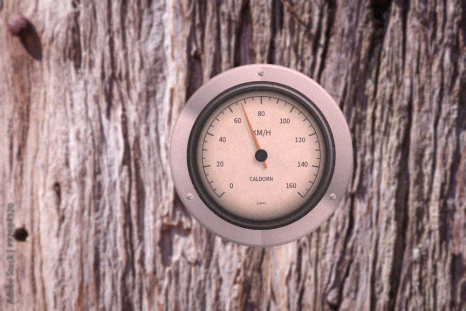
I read 67.5 km/h
